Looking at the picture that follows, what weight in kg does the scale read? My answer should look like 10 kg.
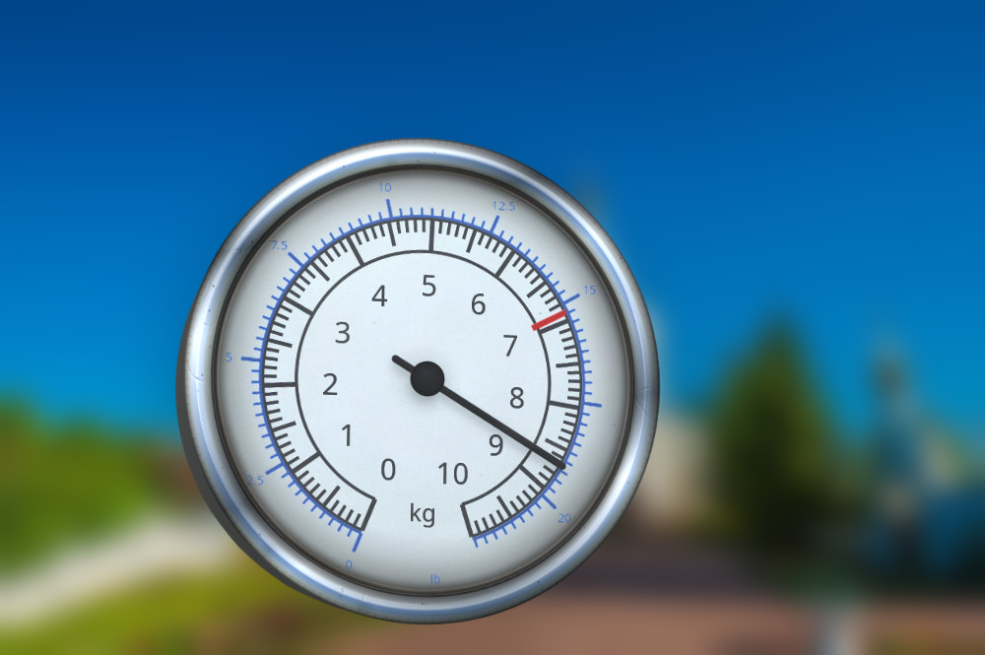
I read 8.7 kg
